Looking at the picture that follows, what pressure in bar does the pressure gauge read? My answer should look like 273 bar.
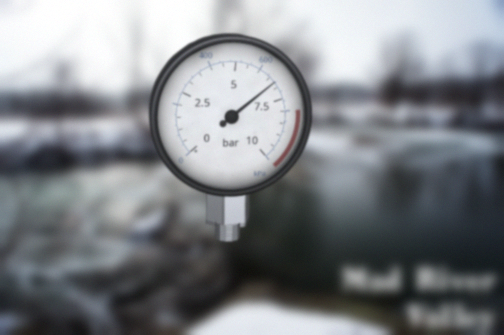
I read 6.75 bar
